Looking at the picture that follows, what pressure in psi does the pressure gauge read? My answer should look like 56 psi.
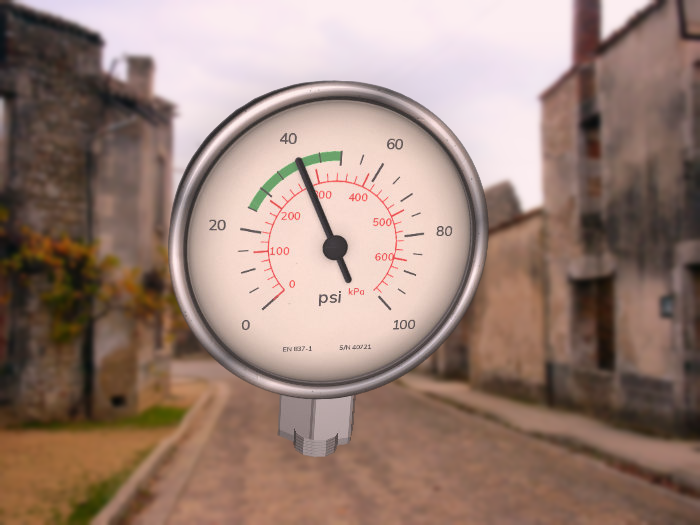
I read 40 psi
